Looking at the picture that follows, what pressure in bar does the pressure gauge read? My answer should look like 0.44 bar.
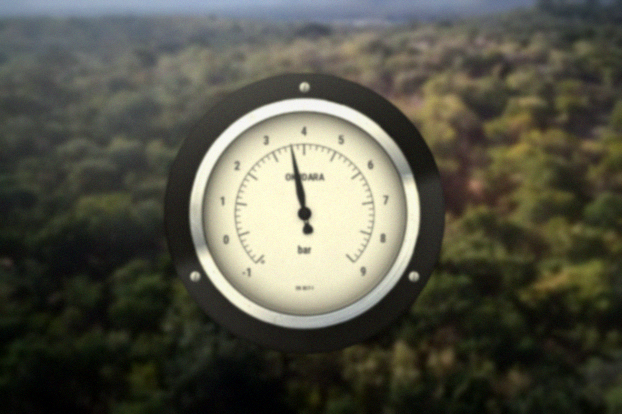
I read 3.6 bar
